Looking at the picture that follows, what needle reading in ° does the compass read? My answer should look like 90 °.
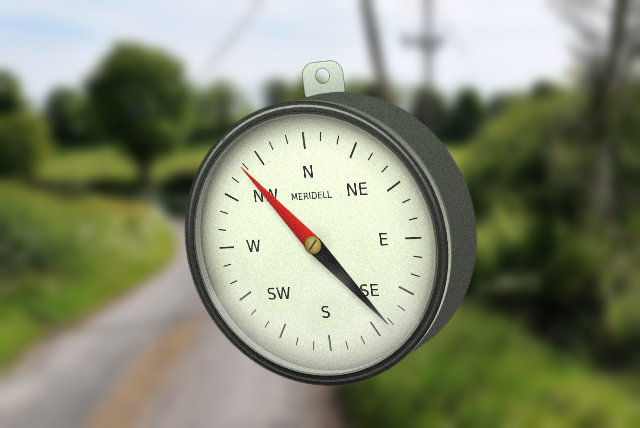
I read 320 °
